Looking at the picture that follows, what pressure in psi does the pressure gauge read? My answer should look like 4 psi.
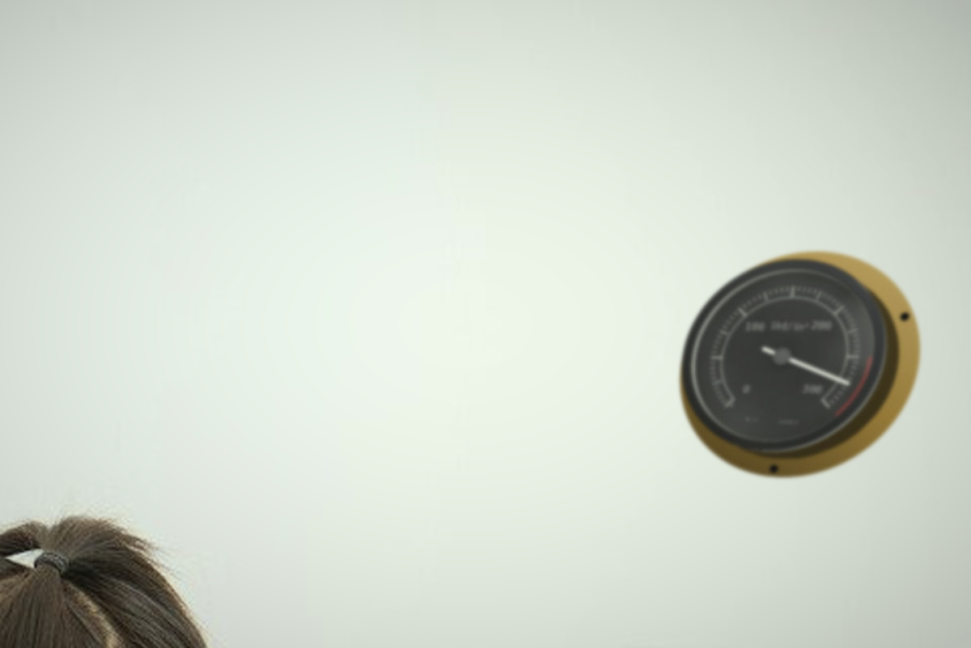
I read 275 psi
